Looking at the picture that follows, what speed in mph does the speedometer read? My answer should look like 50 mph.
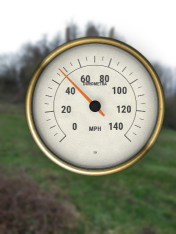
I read 47.5 mph
